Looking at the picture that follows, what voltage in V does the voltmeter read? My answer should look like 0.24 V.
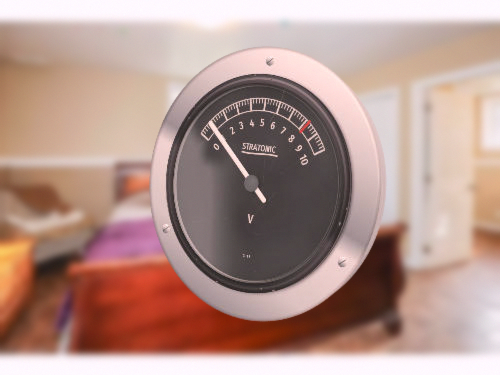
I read 1 V
